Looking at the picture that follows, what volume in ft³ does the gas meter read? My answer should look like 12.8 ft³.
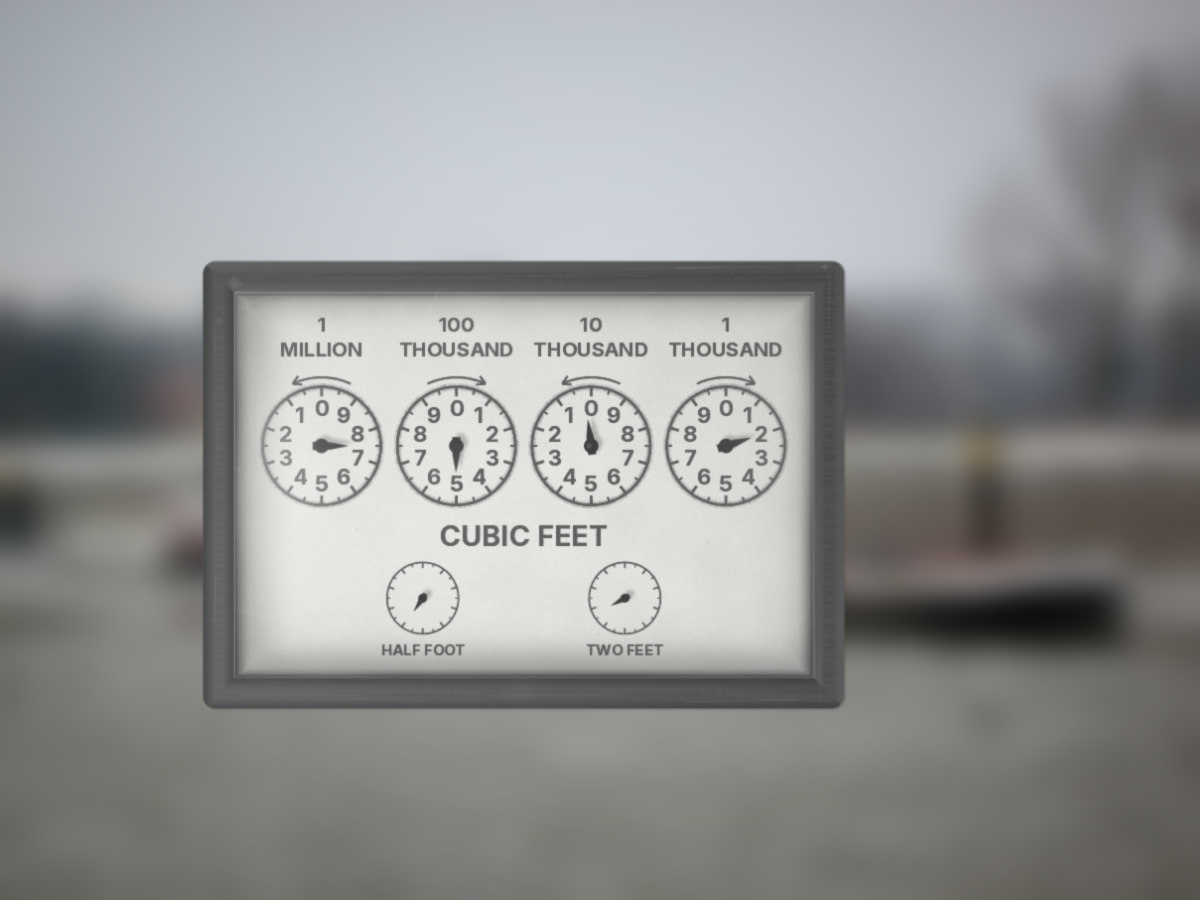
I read 750200 ft³
